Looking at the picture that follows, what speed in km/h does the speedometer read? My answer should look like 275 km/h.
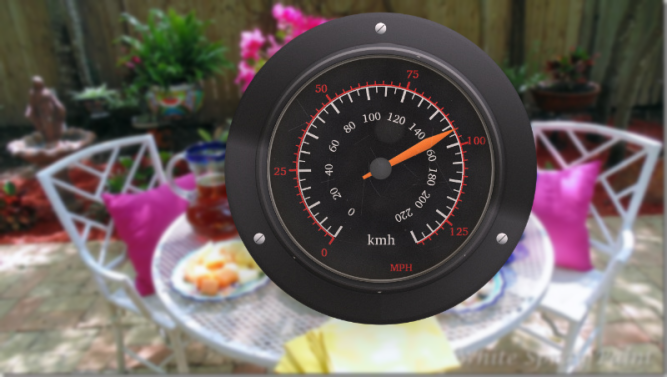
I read 152.5 km/h
